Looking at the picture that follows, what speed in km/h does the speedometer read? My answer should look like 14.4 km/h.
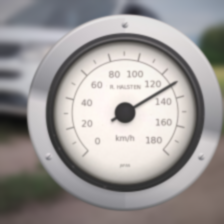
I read 130 km/h
